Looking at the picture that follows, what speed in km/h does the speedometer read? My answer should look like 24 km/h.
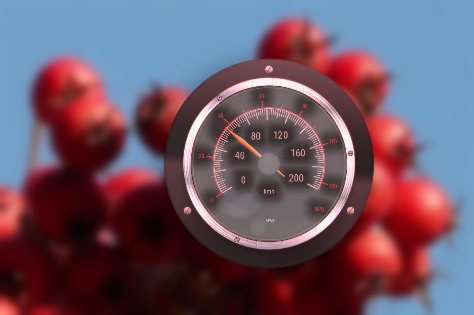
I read 60 km/h
